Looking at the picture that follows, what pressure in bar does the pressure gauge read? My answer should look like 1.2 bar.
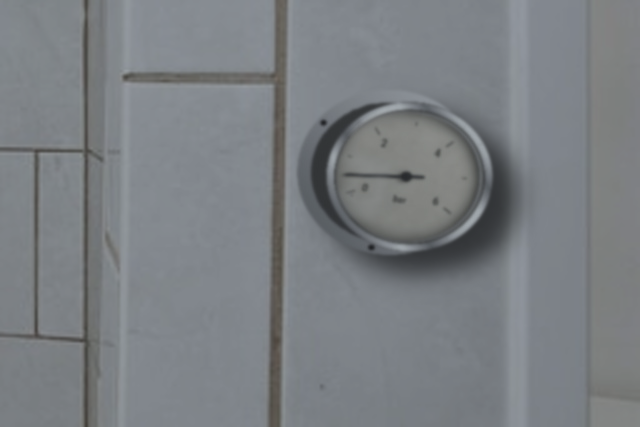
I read 0.5 bar
